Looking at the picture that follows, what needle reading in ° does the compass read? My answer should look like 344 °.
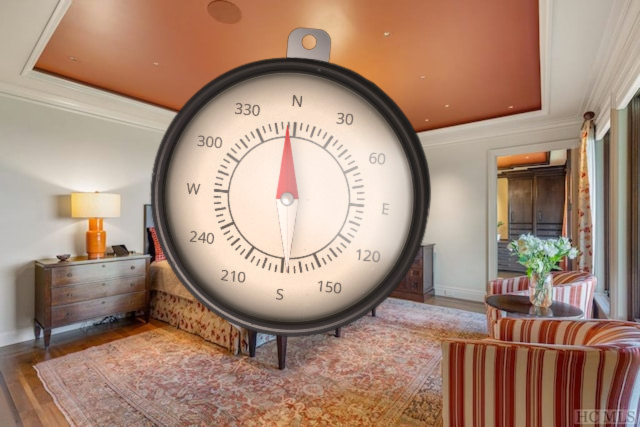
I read 355 °
